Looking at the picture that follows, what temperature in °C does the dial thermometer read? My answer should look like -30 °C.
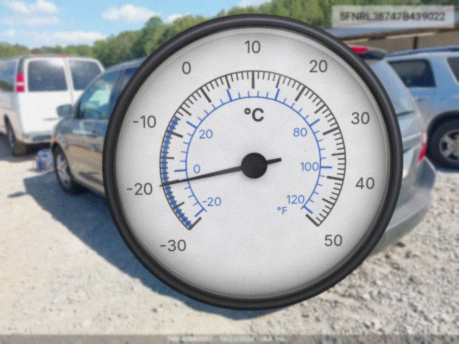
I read -20 °C
